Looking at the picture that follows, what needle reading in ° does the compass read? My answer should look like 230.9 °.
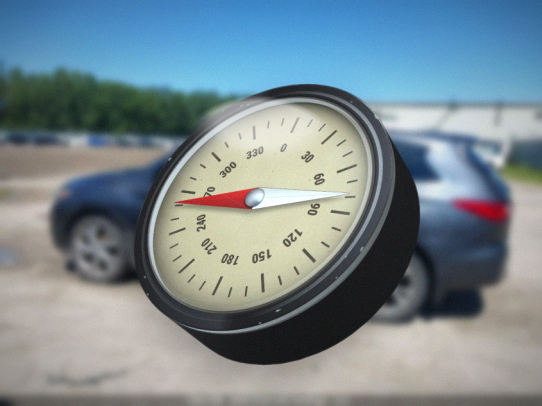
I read 260 °
